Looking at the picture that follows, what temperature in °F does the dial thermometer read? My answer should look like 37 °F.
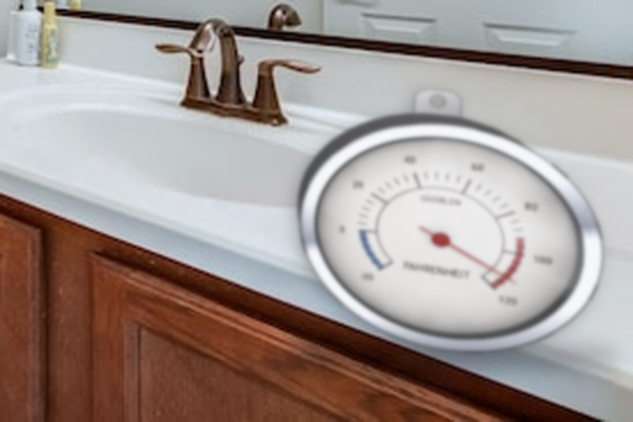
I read 112 °F
